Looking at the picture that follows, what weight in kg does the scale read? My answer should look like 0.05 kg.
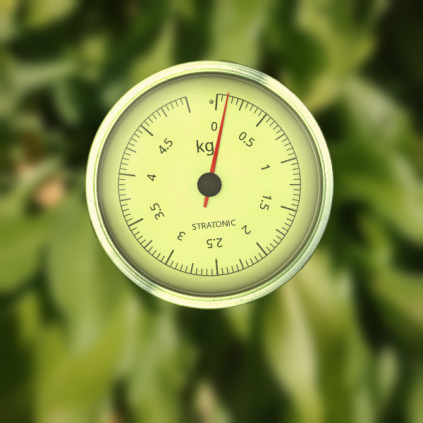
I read 0.1 kg
